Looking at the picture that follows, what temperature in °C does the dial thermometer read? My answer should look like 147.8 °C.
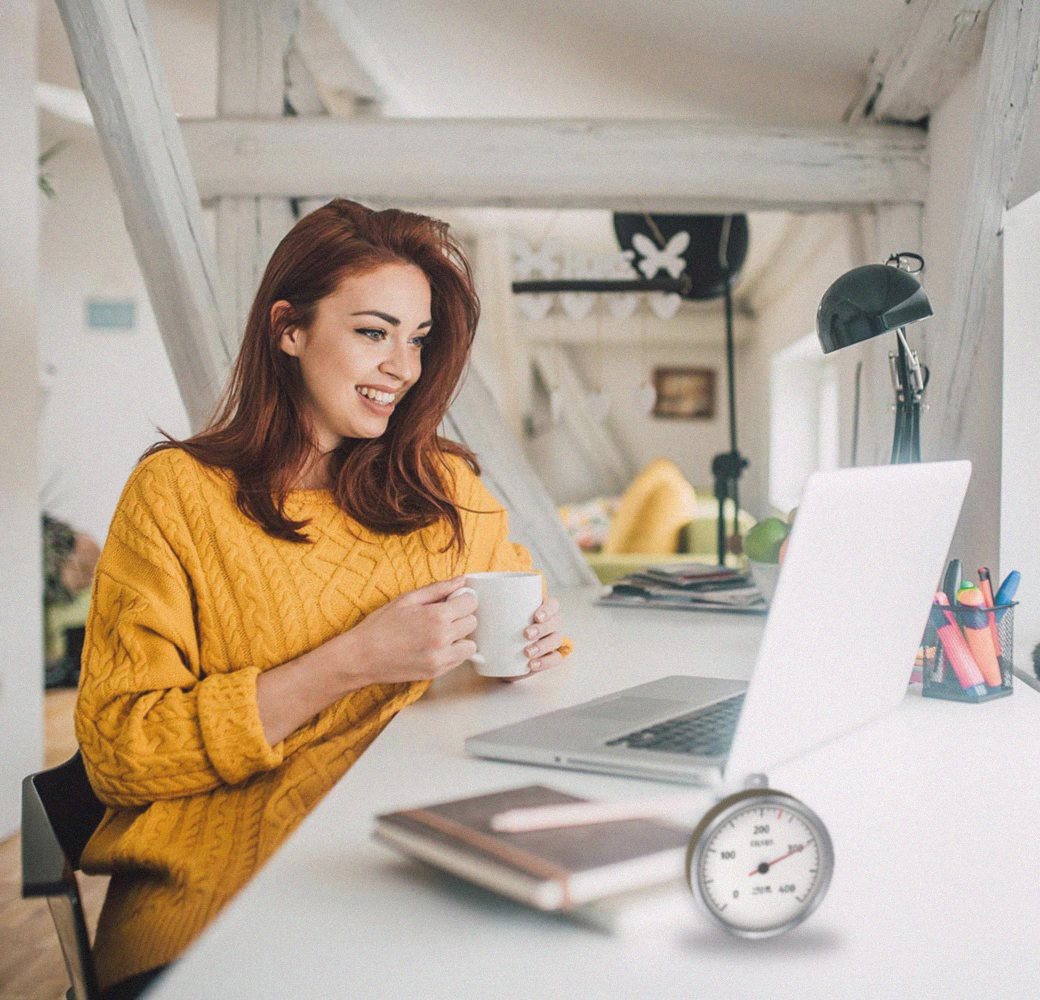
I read 300 °C
